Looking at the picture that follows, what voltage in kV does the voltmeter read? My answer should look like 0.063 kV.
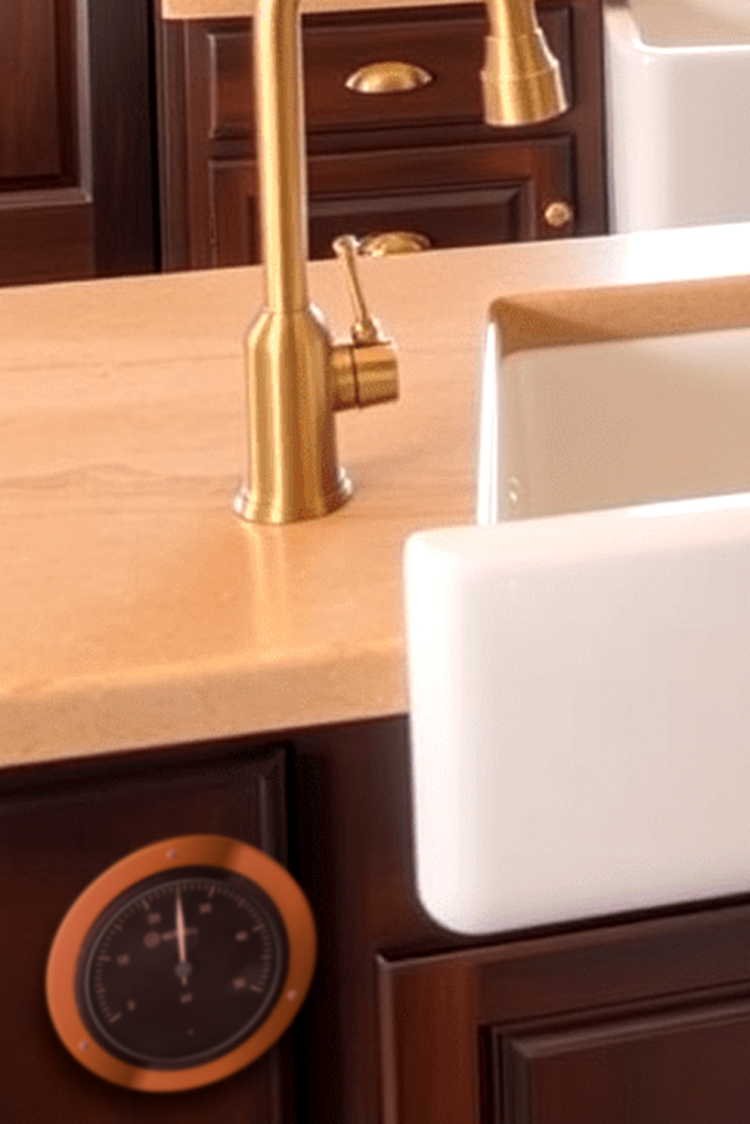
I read 25 kV
